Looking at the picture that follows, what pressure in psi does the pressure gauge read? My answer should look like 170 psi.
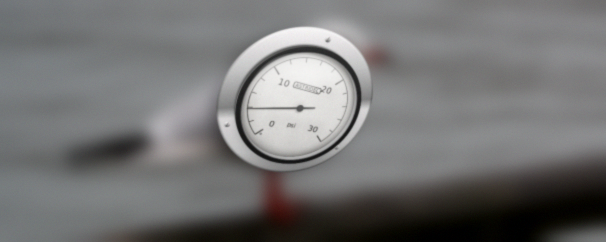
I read 4 psi
